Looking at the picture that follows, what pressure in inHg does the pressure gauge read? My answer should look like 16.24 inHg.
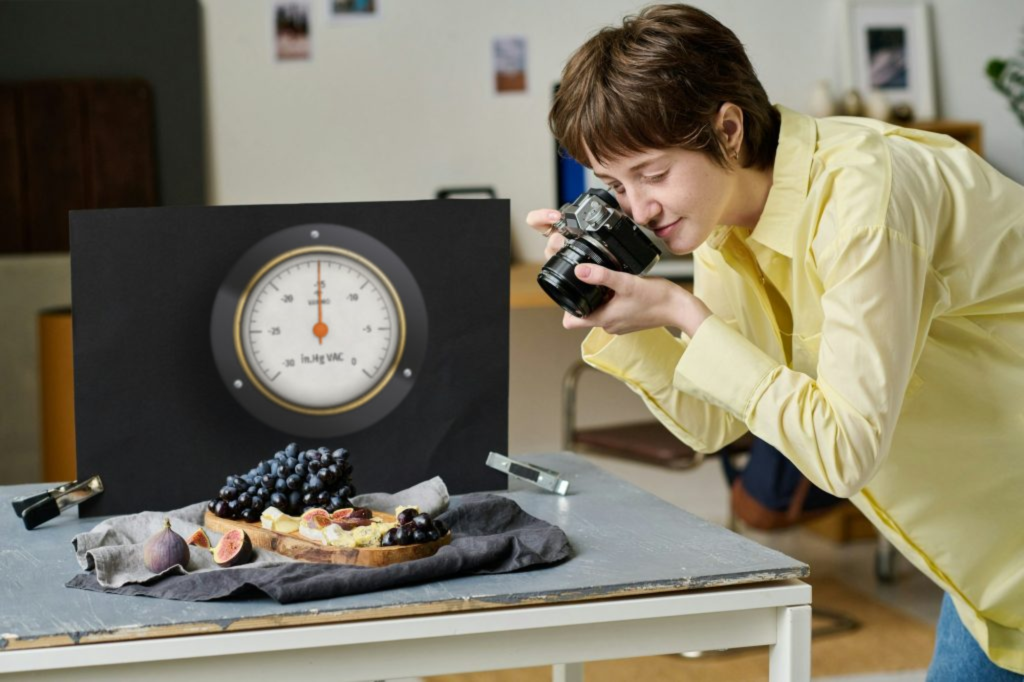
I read -15 inHg
